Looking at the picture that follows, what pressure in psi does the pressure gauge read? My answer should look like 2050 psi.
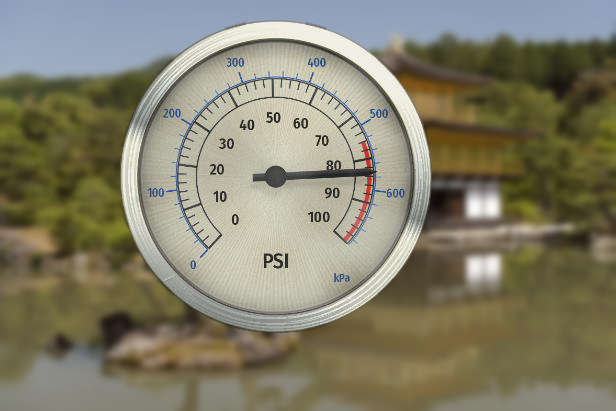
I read 83 psi
